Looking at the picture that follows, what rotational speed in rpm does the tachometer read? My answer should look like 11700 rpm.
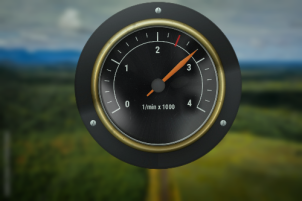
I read 2800 rpm
